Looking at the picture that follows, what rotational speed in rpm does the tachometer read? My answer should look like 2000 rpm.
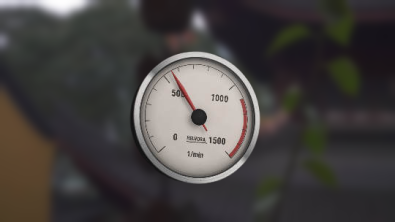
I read 550 rpm
